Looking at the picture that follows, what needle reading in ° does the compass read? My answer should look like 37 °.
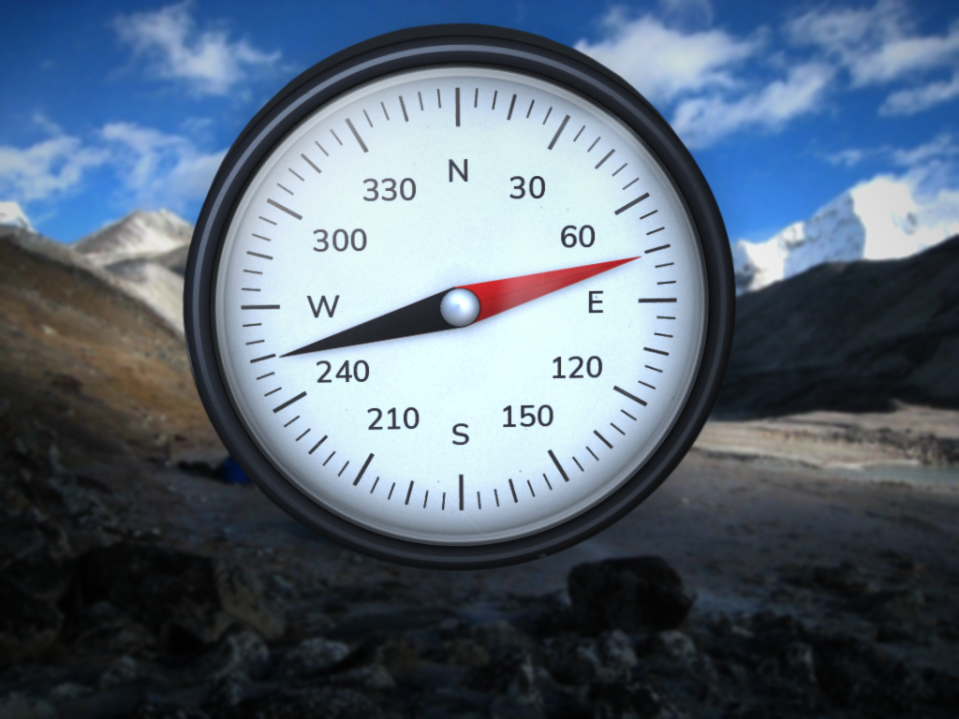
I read 75 °
